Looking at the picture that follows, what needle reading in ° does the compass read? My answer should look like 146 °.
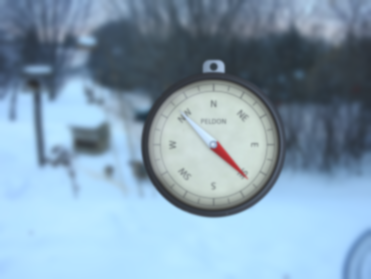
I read 135 °
